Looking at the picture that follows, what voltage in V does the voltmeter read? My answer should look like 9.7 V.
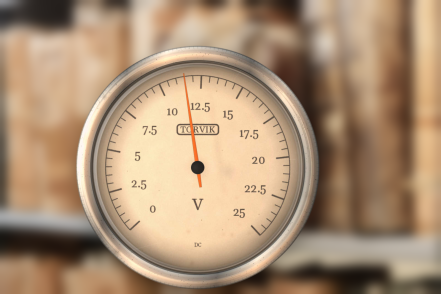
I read 11.5 V
